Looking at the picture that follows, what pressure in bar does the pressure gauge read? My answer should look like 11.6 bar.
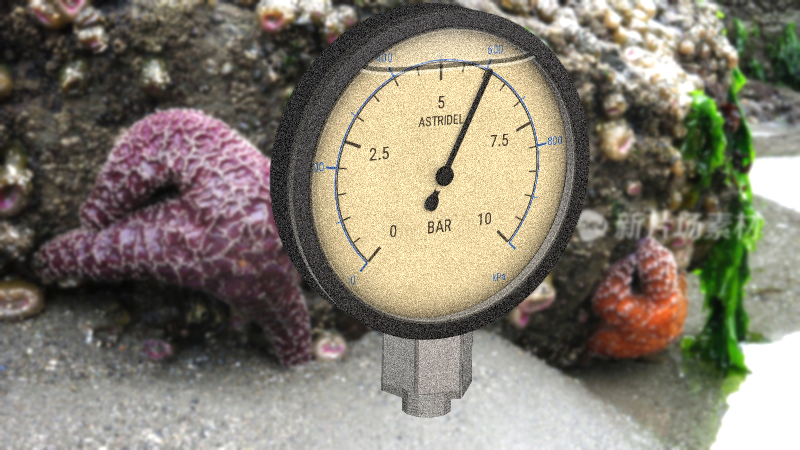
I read 6 bar
